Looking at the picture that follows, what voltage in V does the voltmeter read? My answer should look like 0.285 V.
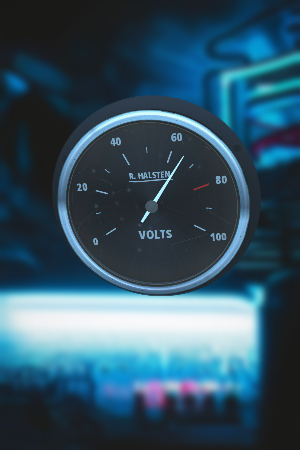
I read 65 V
